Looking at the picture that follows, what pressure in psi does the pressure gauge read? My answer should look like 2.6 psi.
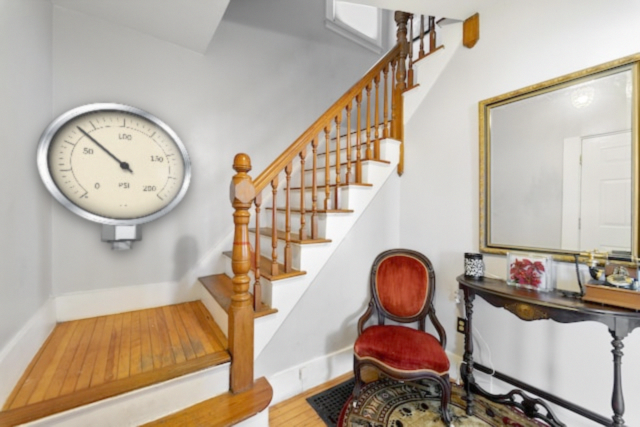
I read 65 psi
